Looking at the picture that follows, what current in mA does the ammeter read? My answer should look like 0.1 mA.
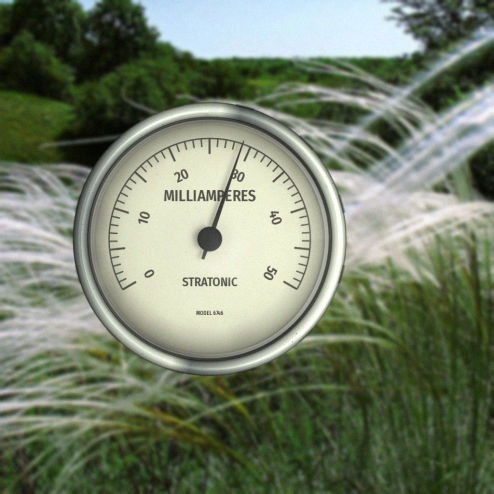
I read 29 mA
